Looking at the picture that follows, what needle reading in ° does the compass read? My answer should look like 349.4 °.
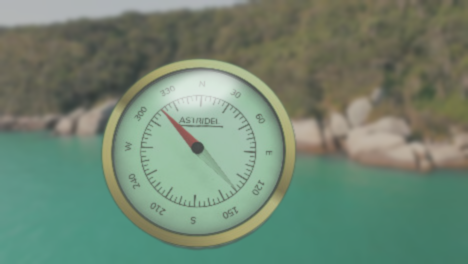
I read 315 °
